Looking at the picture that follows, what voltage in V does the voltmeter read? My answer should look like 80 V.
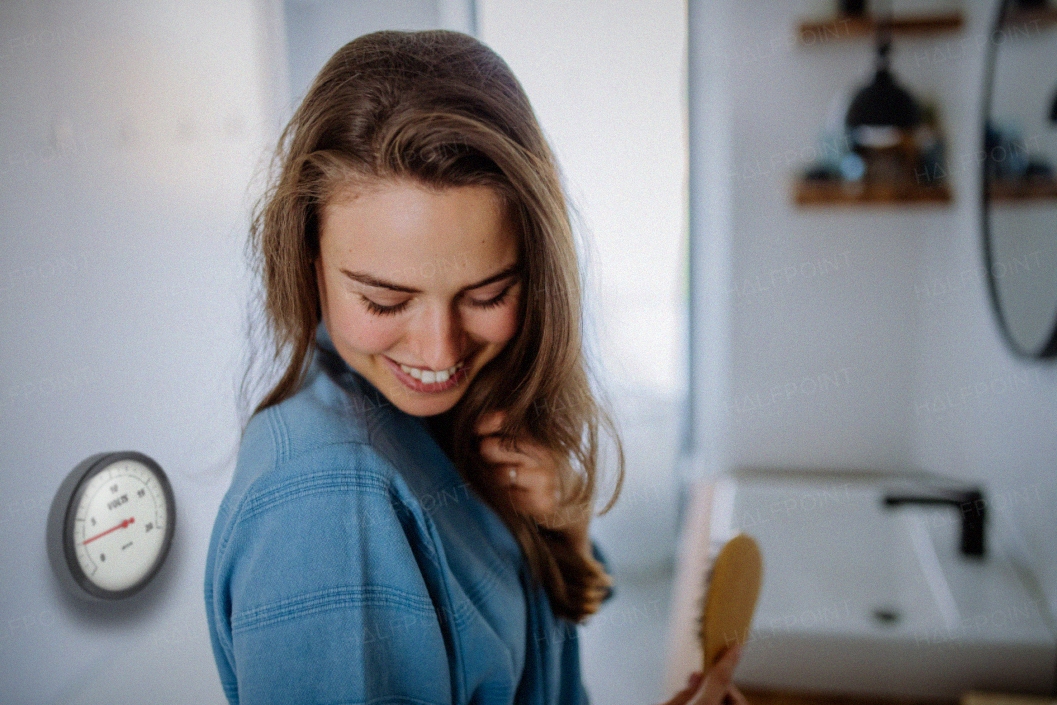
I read 3 V
